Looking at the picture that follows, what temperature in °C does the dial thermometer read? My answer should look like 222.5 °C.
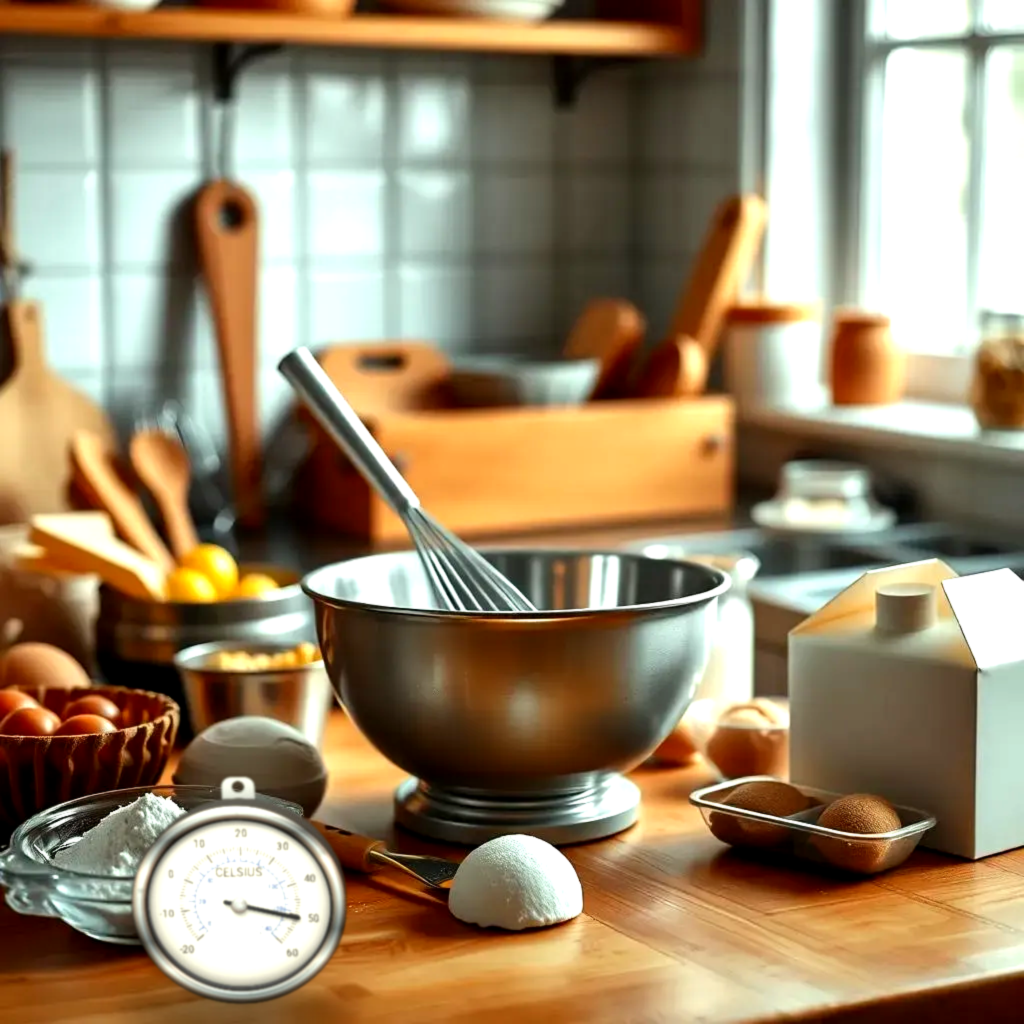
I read 50 °C
